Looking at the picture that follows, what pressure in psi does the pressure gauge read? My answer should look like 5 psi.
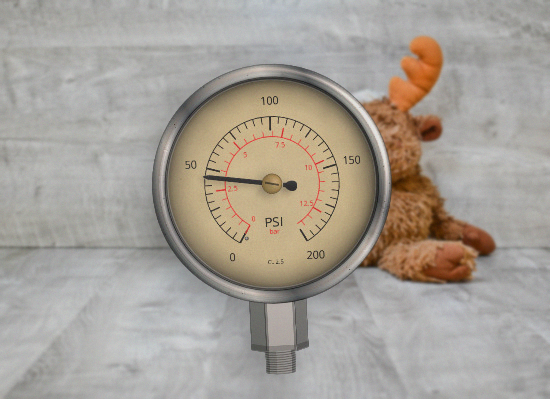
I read 45 psi
